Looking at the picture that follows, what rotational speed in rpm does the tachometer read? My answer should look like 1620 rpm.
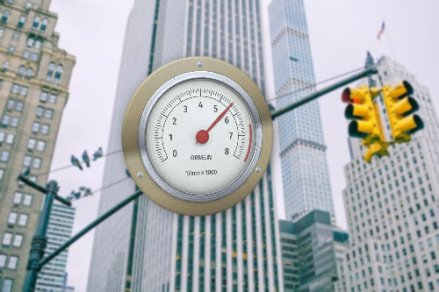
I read 5500 rpm
